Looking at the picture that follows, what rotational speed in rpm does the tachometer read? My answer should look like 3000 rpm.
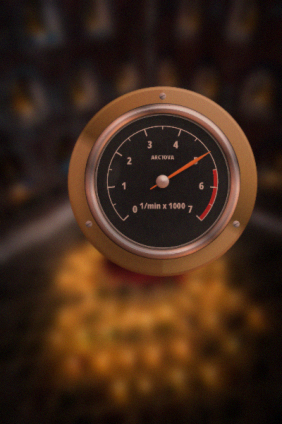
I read 5000 rpm
